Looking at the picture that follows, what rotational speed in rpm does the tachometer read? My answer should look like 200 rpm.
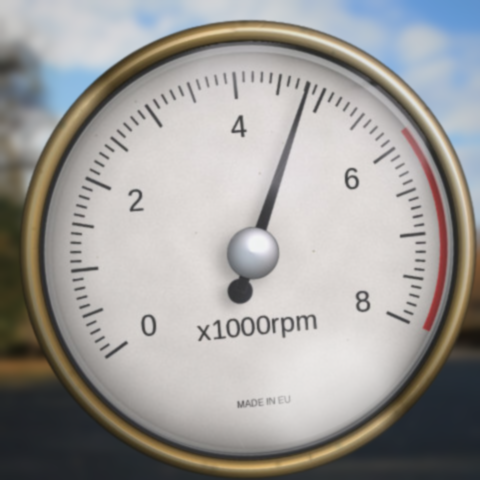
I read 4800 rpm
